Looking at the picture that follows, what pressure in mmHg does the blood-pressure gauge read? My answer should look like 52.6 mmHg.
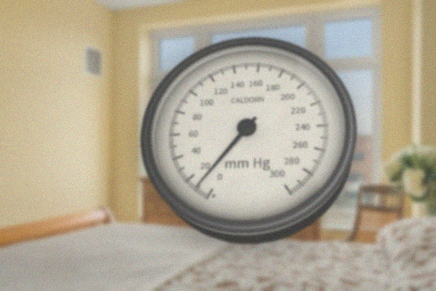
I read 10 mmHg
